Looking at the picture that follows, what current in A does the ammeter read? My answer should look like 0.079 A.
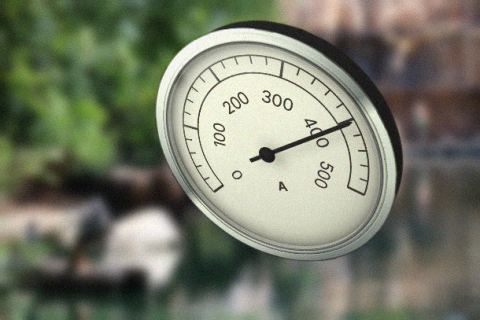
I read 400 A
